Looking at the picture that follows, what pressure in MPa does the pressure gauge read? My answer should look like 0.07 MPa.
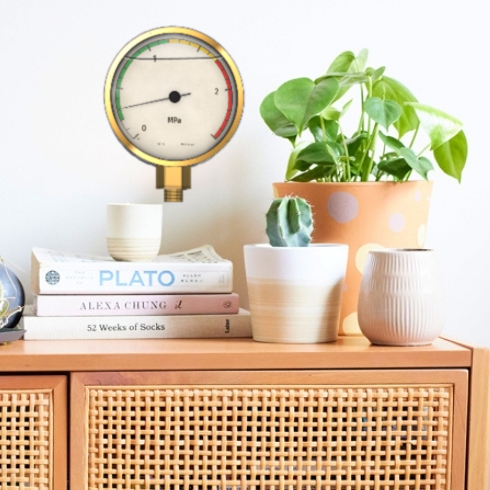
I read 0.3 MPa
